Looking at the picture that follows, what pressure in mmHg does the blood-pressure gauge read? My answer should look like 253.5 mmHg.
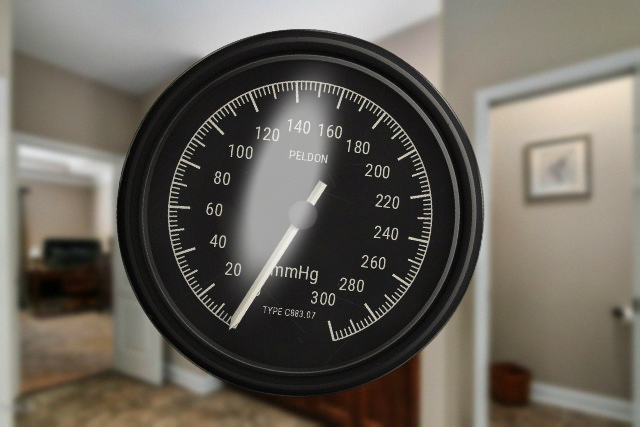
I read 2 mmHg
